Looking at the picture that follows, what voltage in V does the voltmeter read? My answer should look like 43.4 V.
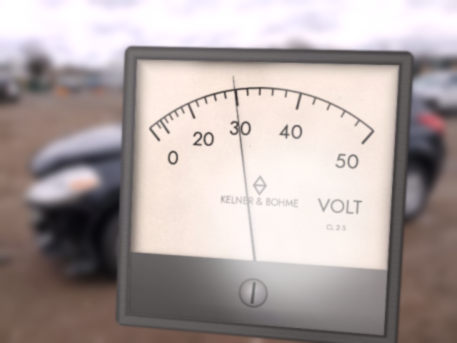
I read 30 V
